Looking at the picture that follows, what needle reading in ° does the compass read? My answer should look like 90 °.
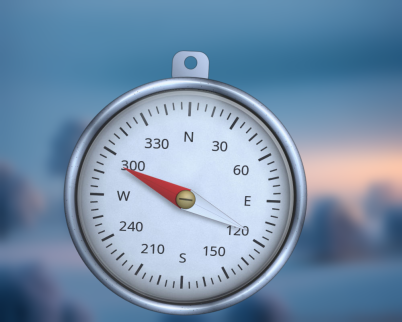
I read 295 °
